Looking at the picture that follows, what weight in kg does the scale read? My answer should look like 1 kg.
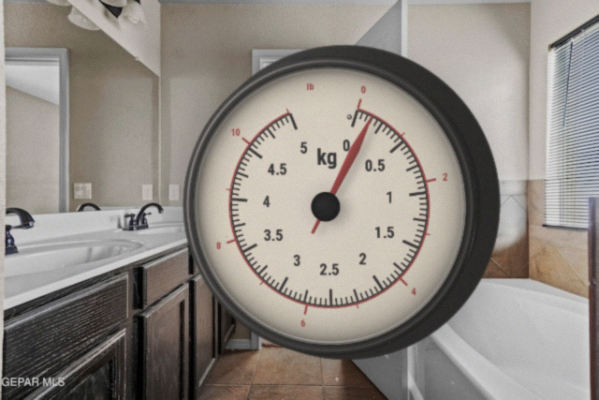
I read 0.15 kg
